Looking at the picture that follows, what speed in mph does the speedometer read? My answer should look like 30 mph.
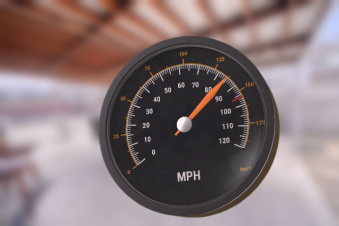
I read 85 mph
